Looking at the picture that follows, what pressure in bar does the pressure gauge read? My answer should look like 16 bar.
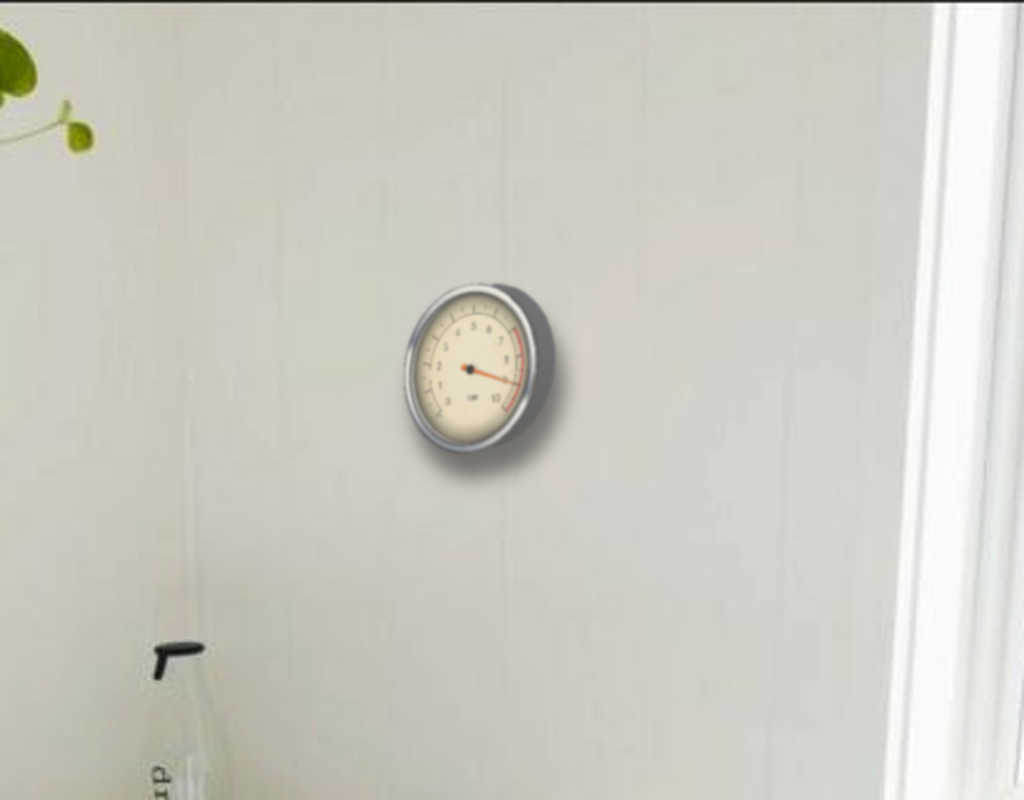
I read 9 bar
